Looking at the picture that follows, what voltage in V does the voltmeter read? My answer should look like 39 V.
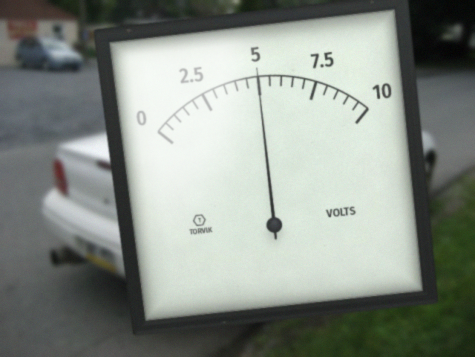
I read 5 V
